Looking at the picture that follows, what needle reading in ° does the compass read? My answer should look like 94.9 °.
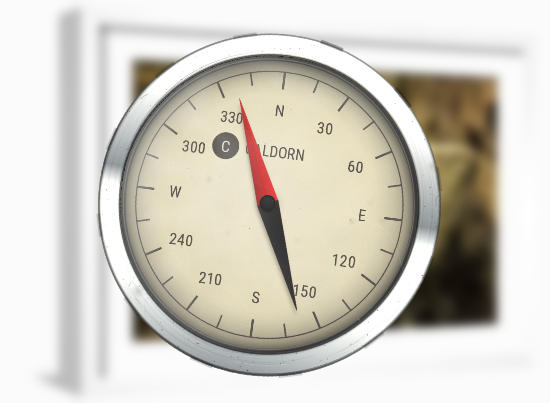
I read 337.5 °
